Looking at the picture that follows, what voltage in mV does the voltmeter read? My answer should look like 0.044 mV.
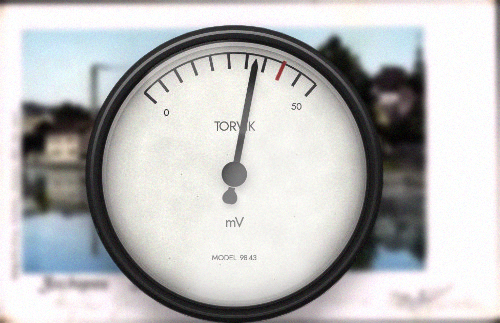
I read 32.5 mV
